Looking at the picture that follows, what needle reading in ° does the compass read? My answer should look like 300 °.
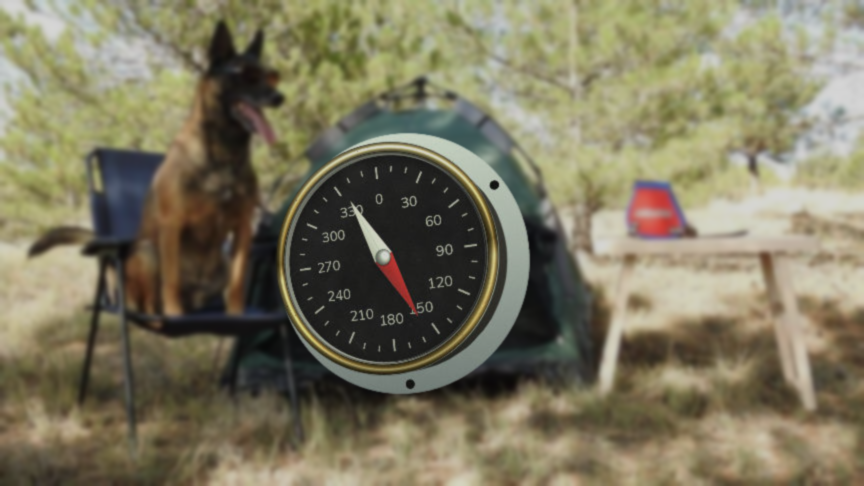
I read 155 °
